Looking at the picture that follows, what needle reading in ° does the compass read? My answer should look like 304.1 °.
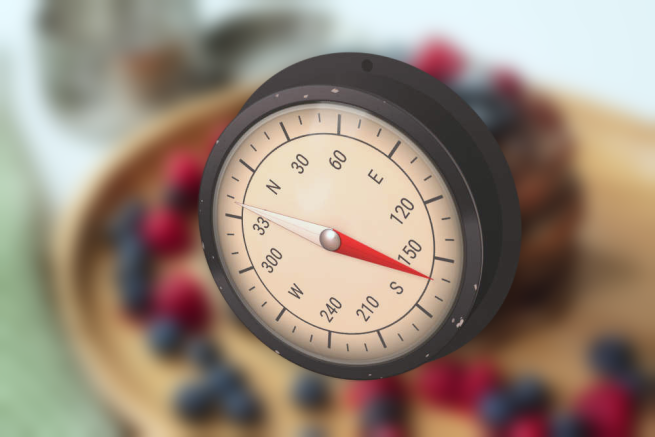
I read 160 °
